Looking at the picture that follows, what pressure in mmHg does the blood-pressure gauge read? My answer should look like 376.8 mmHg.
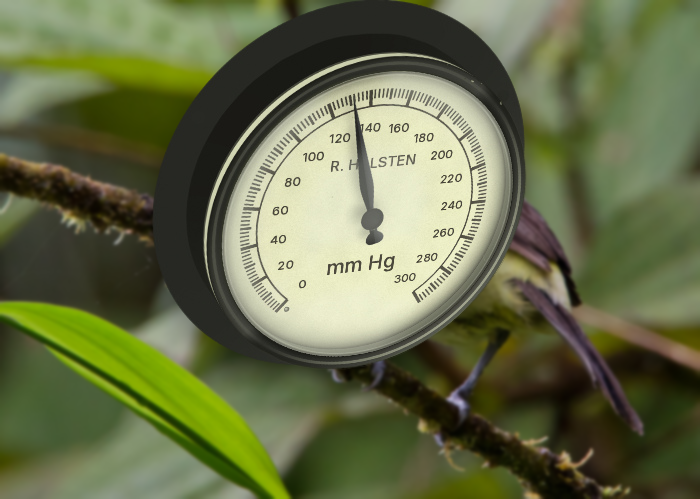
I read 130 mmHg
